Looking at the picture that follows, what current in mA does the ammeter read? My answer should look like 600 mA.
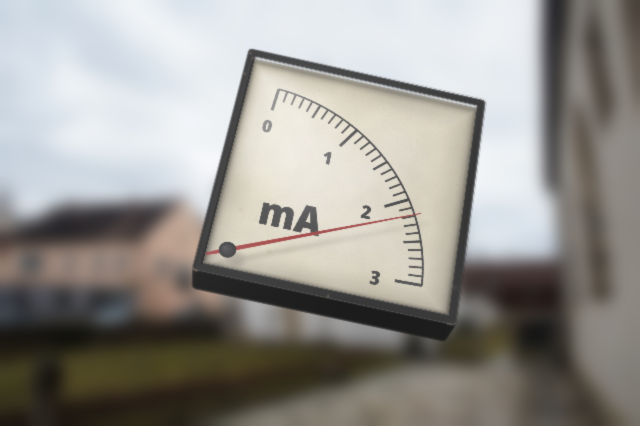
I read 2.2 mA
